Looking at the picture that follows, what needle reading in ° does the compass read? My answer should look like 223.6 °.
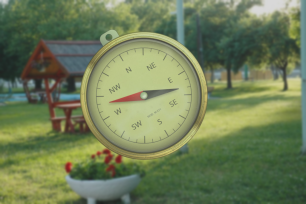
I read 290 °
